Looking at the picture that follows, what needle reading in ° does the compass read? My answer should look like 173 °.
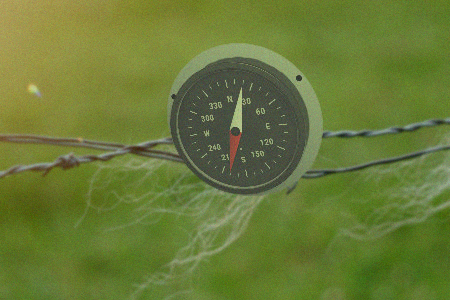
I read 200 °
